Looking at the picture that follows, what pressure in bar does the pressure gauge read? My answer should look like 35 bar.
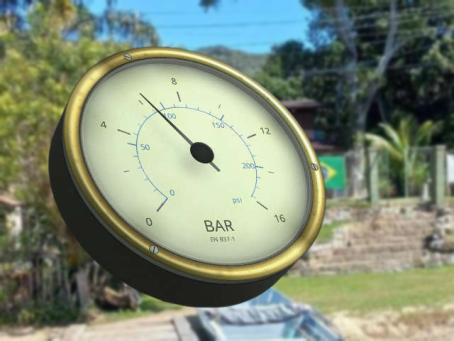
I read 6 bar
